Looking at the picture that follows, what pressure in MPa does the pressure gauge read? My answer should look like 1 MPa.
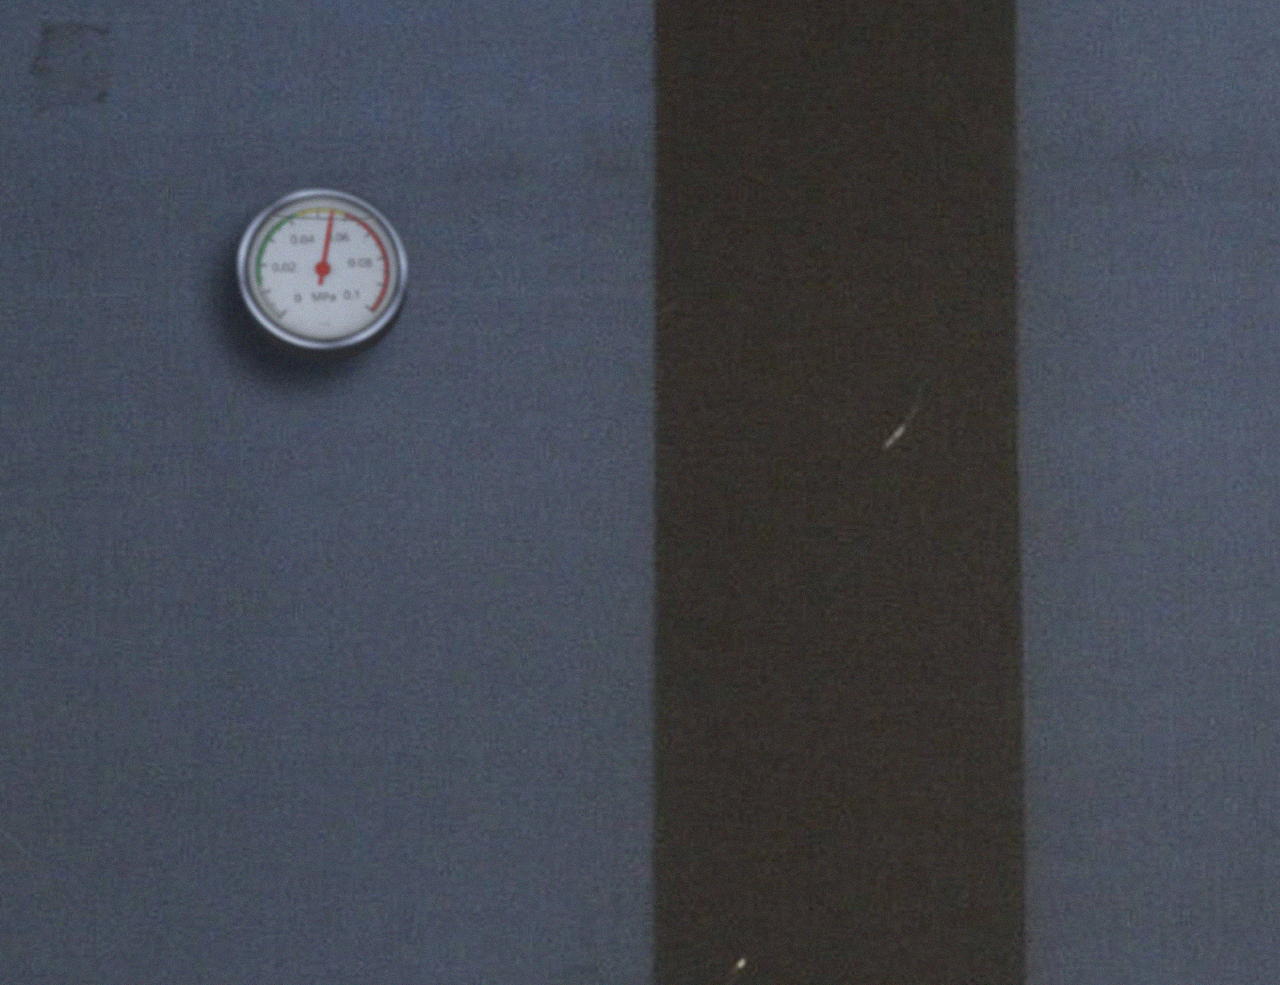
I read 0.055 MPa
